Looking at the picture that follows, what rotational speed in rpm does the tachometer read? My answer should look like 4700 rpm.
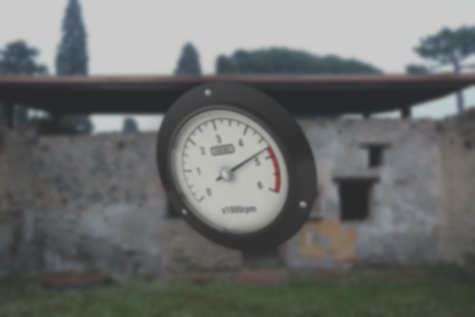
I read 4750 rpm
